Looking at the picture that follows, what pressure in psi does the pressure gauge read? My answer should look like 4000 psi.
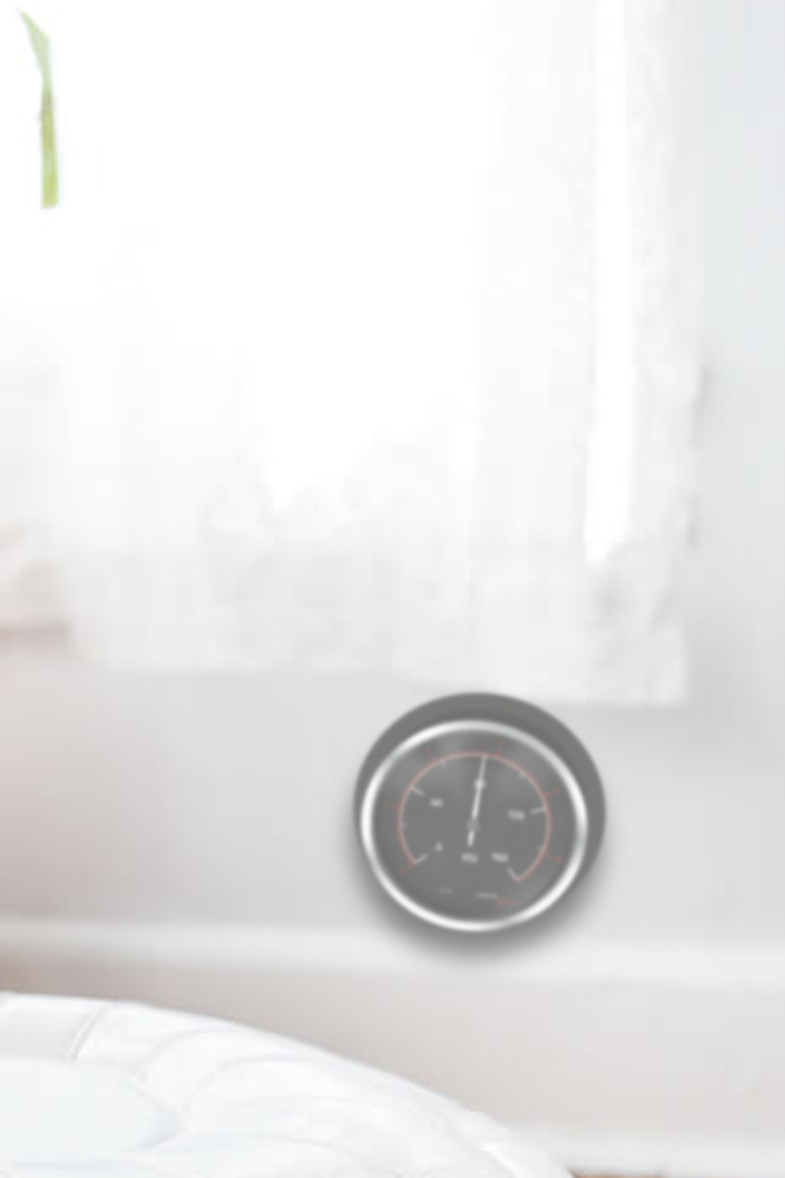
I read 80 psi
